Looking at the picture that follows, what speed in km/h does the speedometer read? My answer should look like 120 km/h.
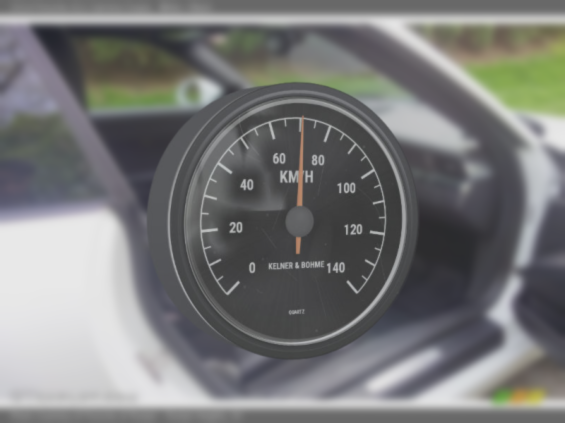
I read 70 km/h
